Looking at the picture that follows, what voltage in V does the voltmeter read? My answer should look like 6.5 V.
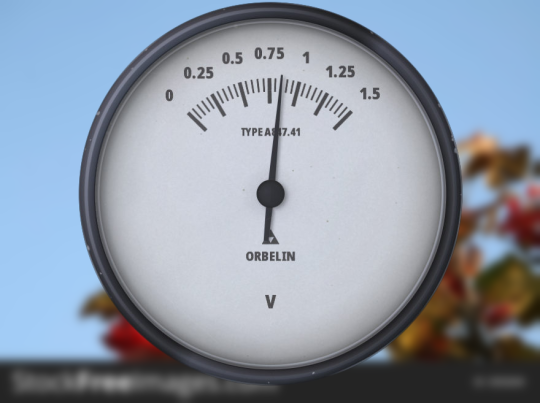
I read 0.85 V
